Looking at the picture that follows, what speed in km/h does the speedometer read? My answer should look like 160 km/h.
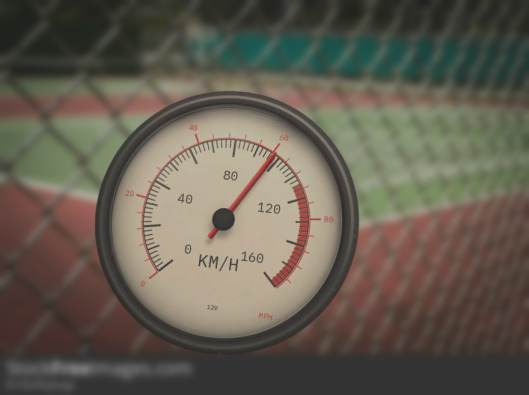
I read 98 km/h
